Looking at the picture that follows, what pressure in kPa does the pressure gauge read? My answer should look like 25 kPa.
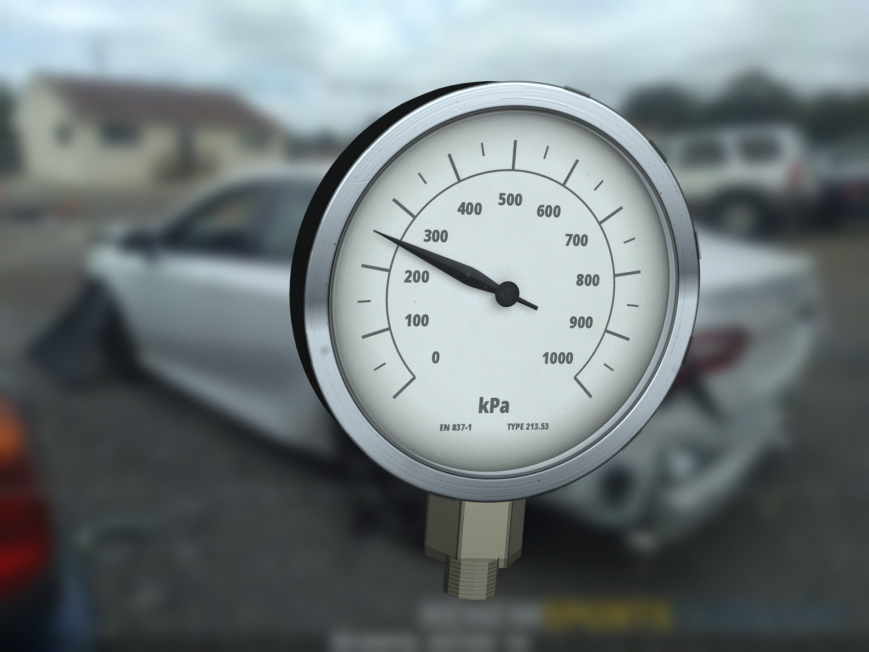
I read 250 kPa
